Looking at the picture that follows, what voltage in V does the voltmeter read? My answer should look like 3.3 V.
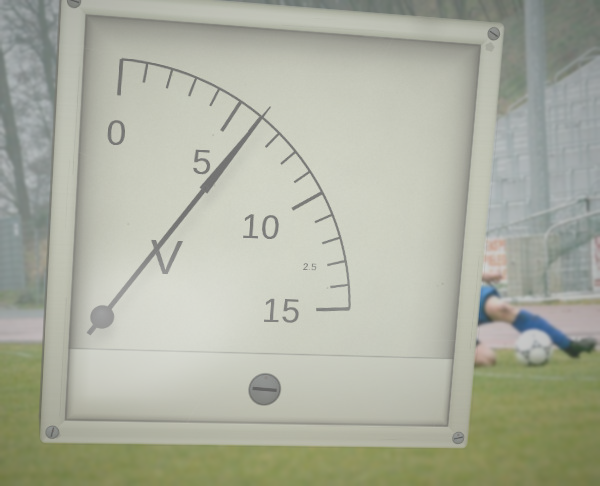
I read 6 V
